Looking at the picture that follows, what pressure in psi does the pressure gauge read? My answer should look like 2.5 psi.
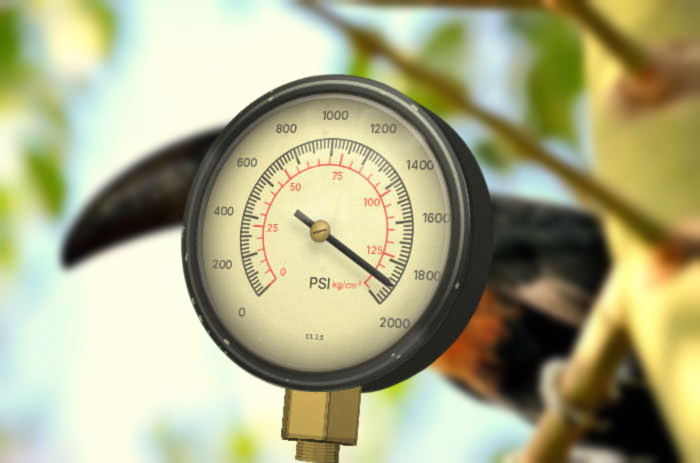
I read 1900 psi
